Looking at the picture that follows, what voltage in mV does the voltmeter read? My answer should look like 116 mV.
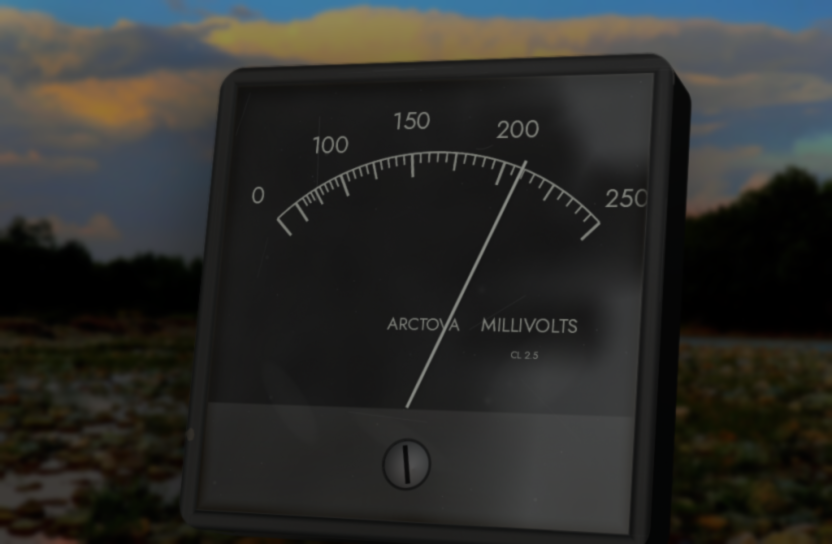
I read 210 mV
